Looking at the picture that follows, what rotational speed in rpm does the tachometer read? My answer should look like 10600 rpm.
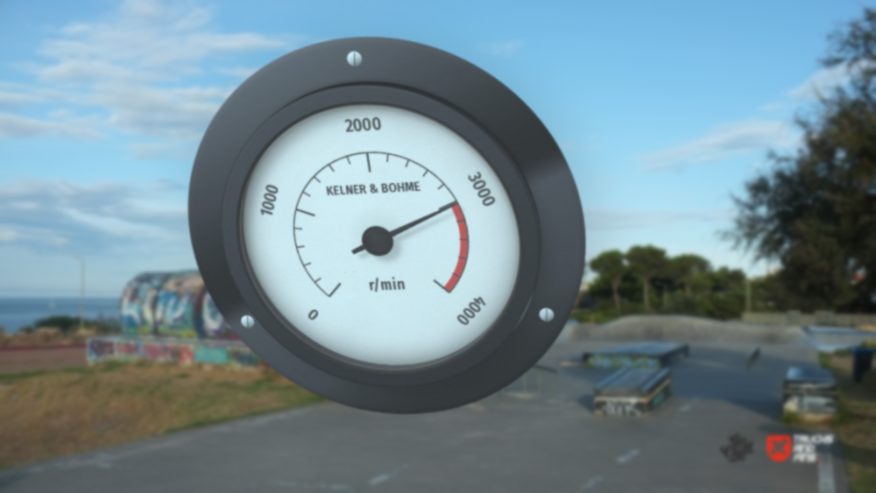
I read 3000 rpm
